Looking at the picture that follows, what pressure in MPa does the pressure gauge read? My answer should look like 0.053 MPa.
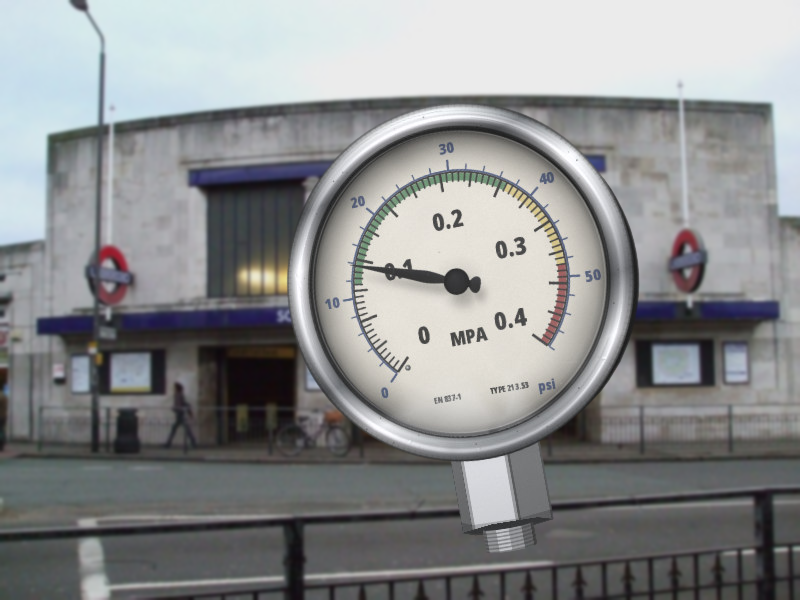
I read 0.095 MPa
